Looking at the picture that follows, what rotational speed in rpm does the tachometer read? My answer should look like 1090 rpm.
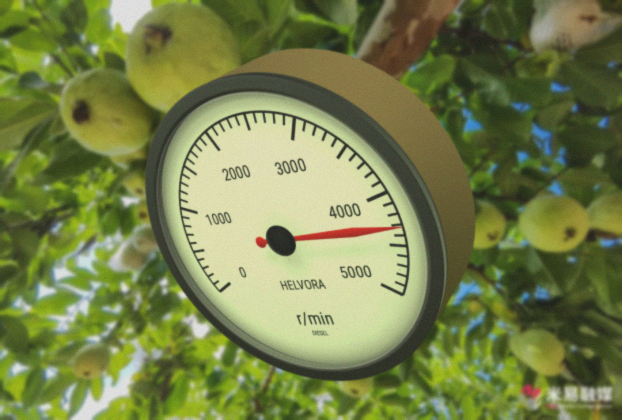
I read 4300 rpm
